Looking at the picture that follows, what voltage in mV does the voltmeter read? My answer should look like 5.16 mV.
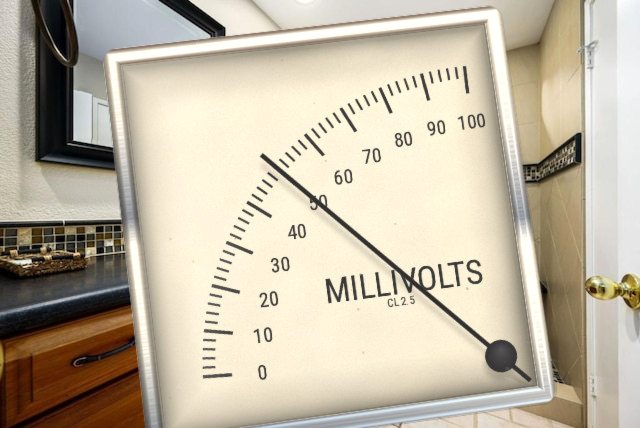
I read 50 mV
